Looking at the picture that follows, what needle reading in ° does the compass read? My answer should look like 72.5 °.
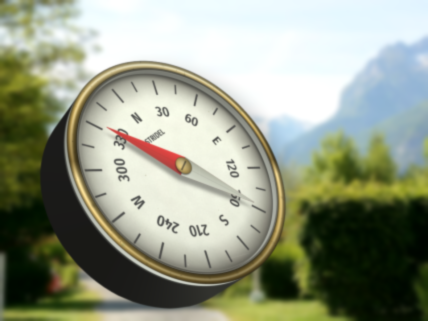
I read 330 °
